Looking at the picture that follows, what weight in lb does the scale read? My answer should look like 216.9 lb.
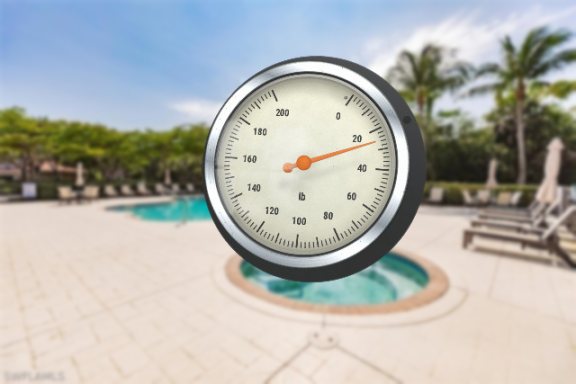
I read 26 lb
